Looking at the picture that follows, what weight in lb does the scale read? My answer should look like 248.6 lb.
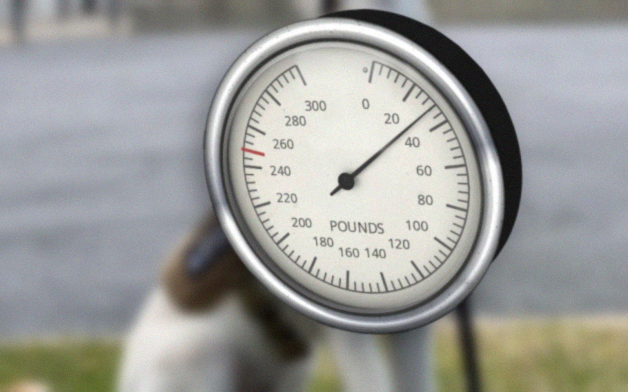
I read 32 lb
